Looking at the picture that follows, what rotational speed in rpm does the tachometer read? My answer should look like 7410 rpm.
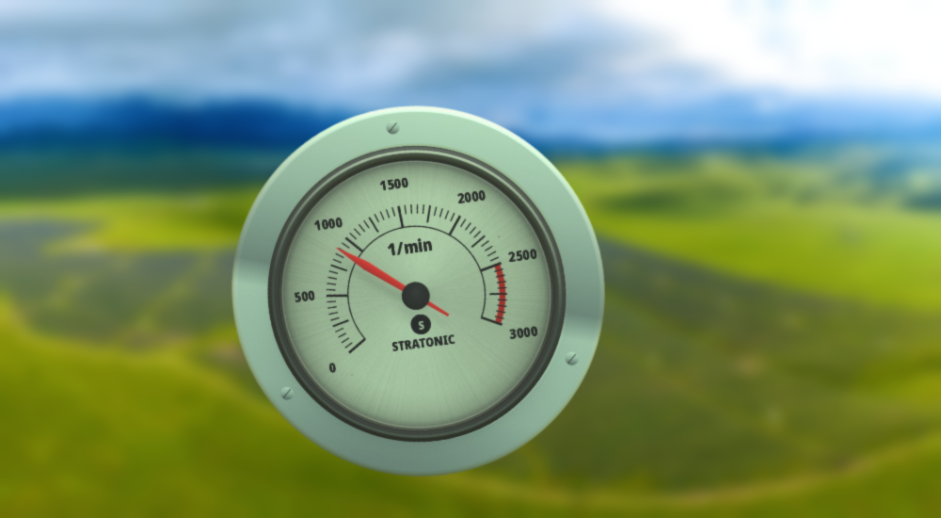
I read 900 rpm
